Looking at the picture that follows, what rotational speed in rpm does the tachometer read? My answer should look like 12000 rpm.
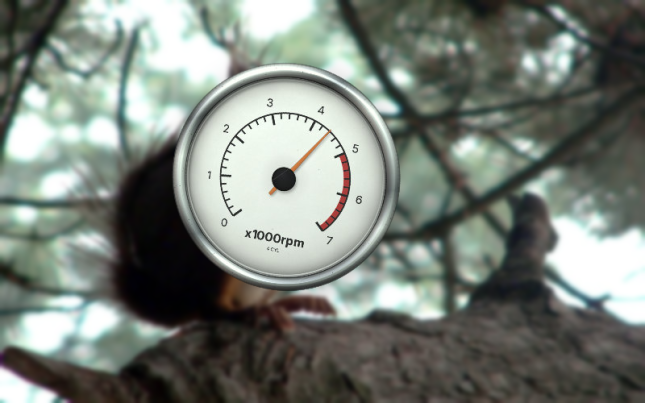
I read 4400 rpm
